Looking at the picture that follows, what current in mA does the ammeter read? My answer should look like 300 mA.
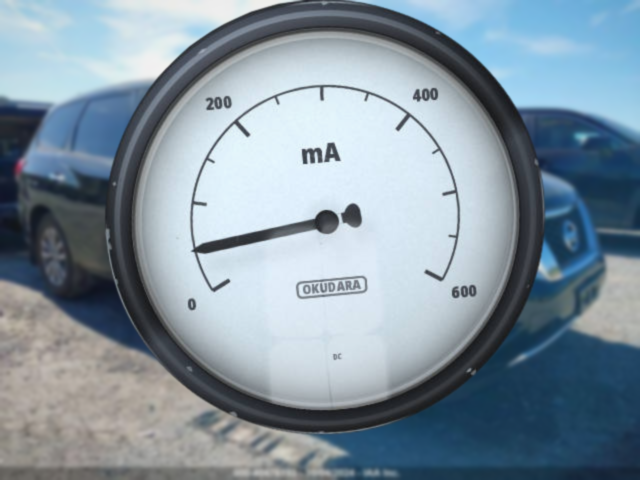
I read 50 mA
